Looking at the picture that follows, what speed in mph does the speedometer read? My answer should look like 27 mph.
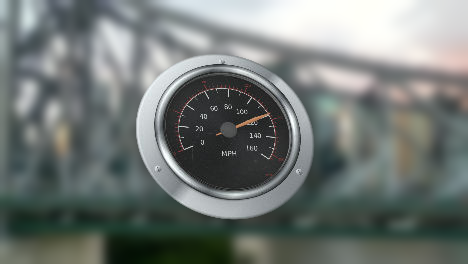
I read 120 mph
